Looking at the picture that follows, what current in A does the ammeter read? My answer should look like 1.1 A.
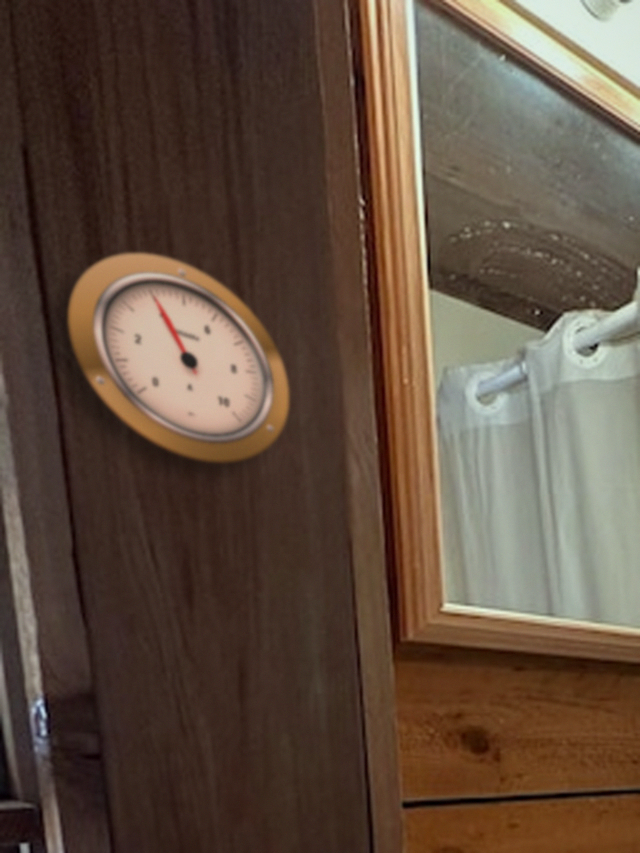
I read 4 A
